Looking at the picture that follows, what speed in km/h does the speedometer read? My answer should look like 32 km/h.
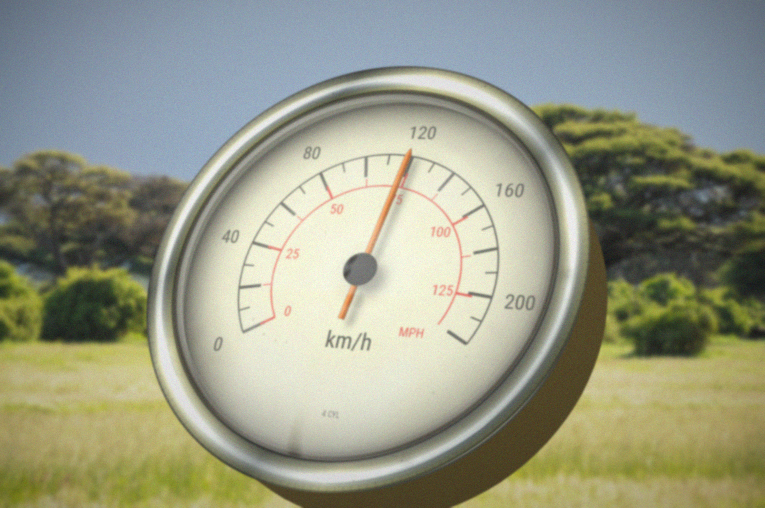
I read 120 km/h
